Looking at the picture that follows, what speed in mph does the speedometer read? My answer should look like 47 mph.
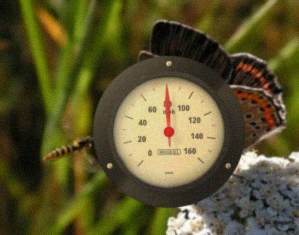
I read 80 mph
